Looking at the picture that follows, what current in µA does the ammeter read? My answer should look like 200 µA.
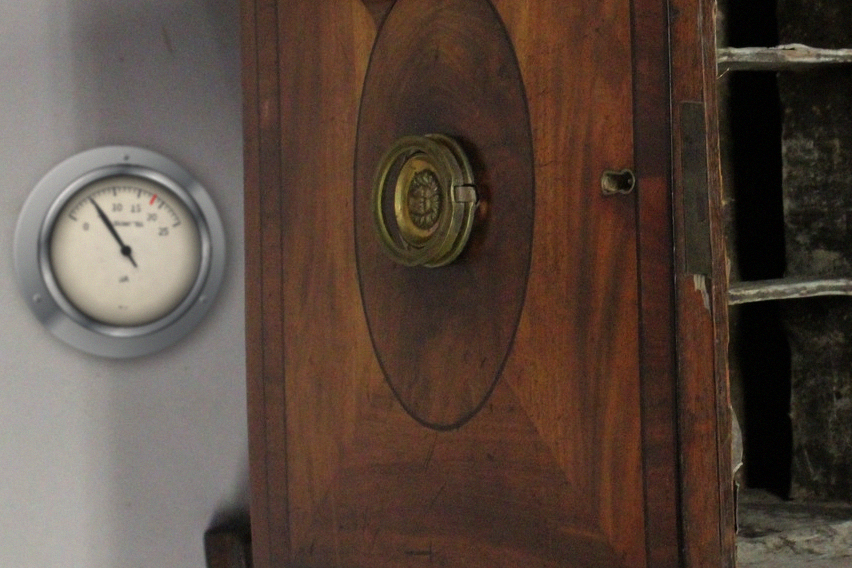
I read 5 µA
